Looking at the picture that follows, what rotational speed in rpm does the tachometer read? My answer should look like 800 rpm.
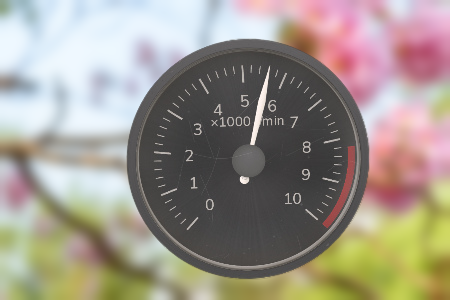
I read 5600 rpm
